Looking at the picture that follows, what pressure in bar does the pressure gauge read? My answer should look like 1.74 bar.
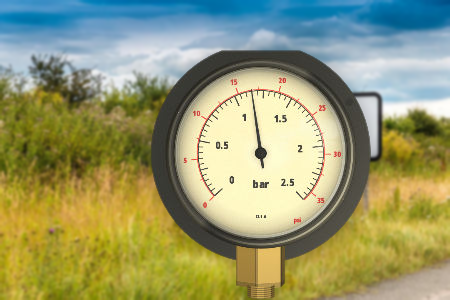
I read 1.15 bar
